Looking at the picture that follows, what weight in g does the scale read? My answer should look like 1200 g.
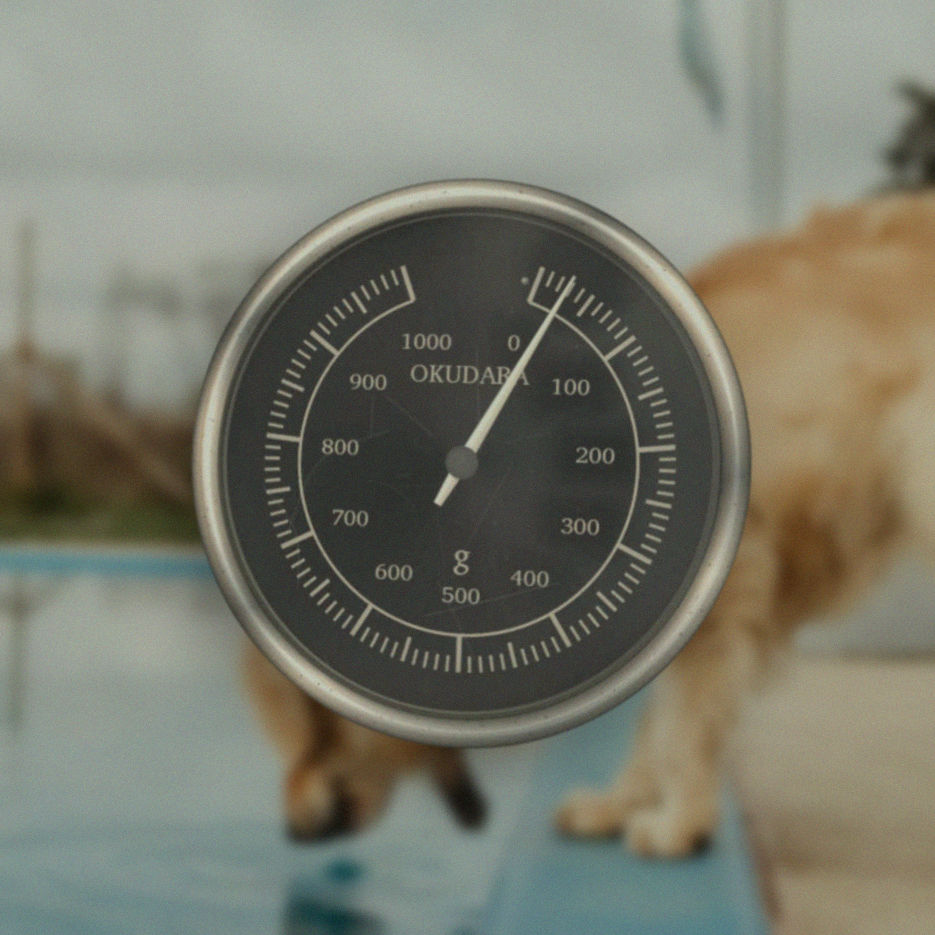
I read 30 g
